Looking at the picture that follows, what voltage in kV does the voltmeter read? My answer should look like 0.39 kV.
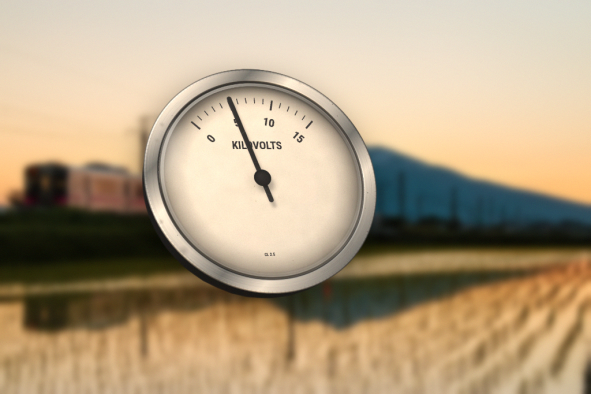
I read 5 kV
